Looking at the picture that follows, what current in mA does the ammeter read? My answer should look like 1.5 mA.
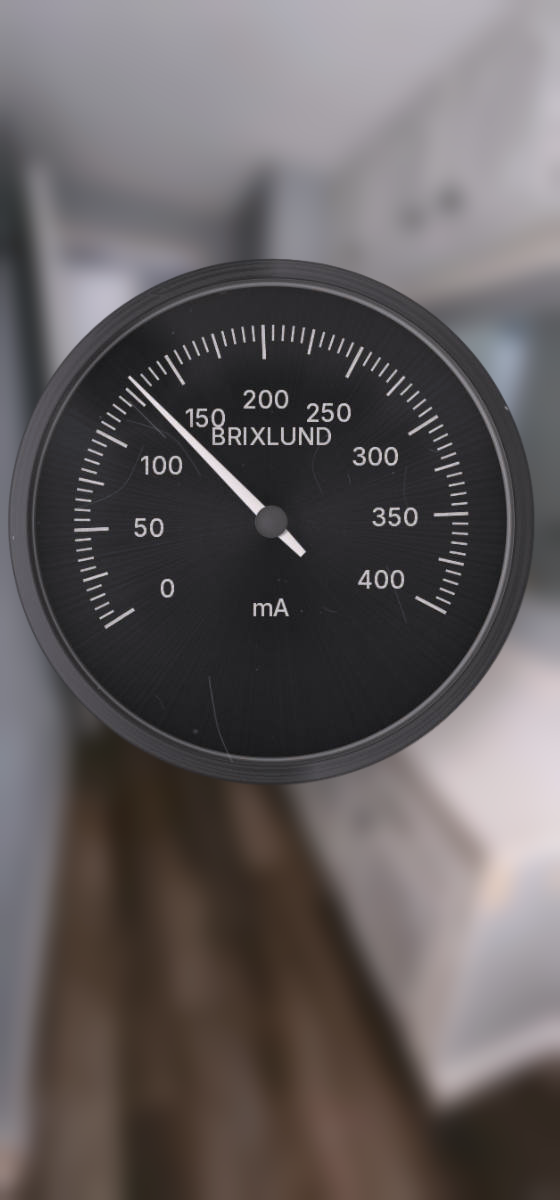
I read 130 mA
